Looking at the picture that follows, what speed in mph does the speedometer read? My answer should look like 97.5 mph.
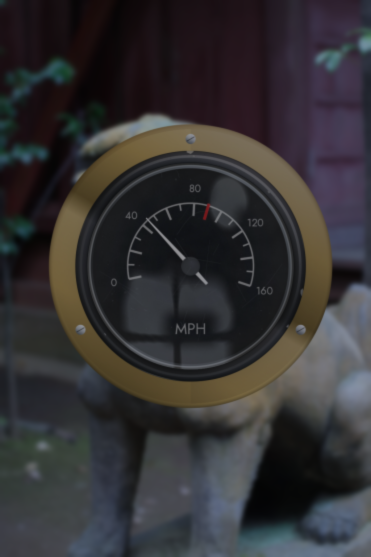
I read 45 mph
